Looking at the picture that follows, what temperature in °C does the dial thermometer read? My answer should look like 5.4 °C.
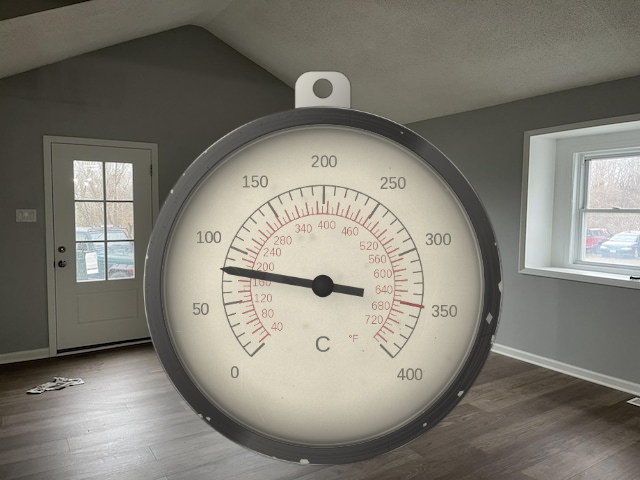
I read 80 °C
